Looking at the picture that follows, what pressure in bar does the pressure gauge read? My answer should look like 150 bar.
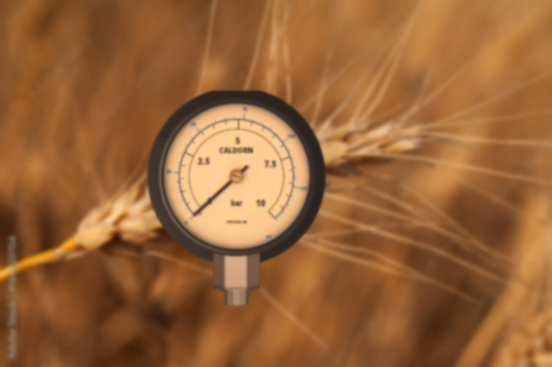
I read 0 bar
